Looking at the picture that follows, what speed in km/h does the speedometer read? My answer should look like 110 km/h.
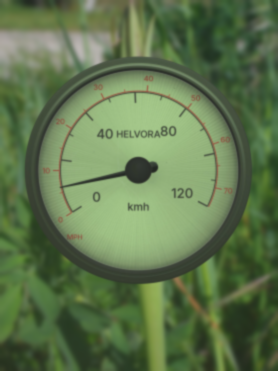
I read 10 km/h
